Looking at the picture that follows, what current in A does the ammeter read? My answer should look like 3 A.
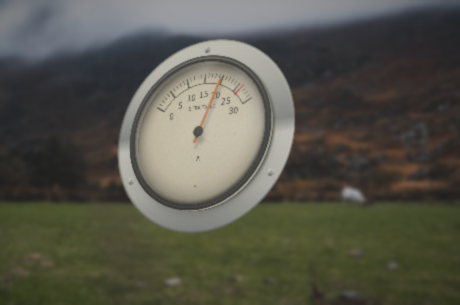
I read 20 A
